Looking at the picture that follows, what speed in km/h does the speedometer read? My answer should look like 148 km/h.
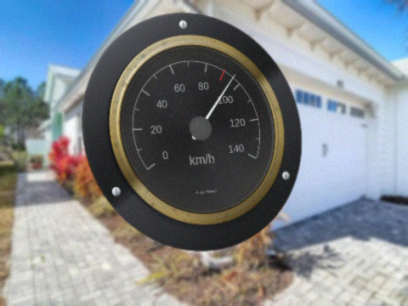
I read 95 km/h
